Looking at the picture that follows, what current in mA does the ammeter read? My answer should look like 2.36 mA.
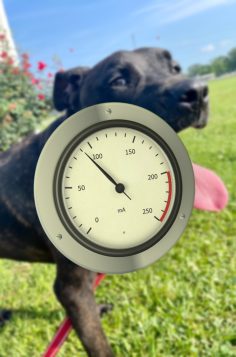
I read 90 mA
